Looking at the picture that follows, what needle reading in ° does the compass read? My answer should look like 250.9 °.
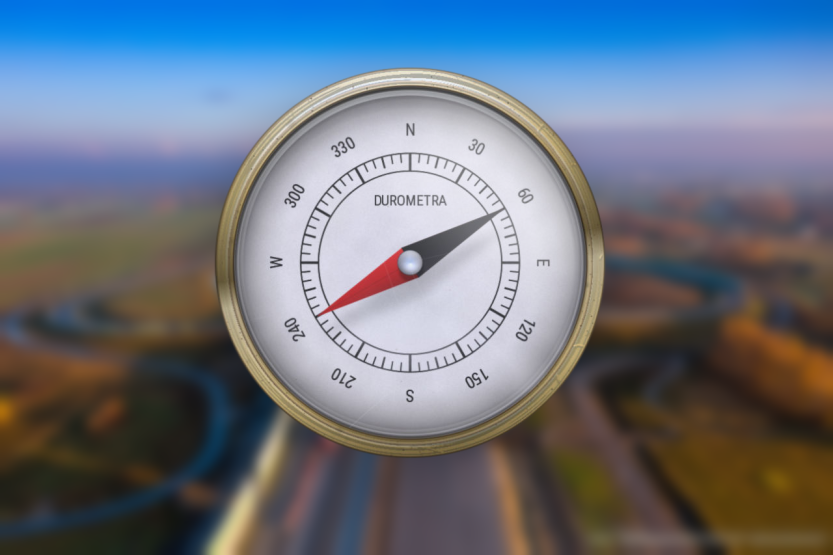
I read 240 °
